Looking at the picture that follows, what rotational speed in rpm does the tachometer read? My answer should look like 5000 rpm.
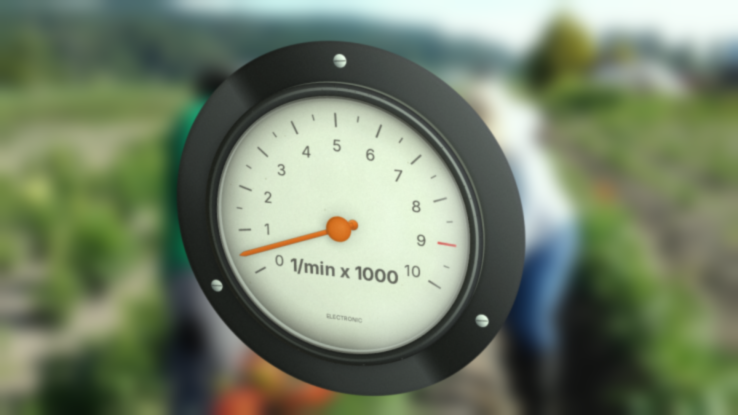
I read 500 rpm
